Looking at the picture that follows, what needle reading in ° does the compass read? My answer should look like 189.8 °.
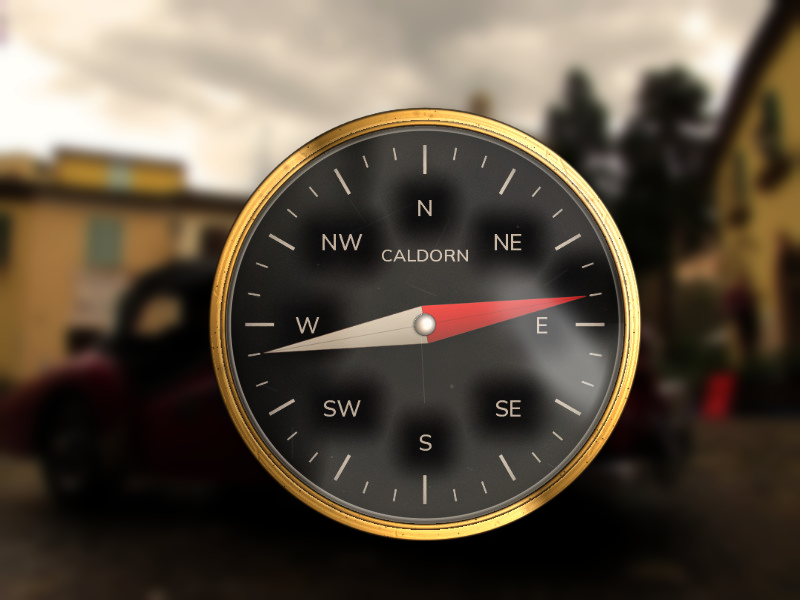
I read 80 °
